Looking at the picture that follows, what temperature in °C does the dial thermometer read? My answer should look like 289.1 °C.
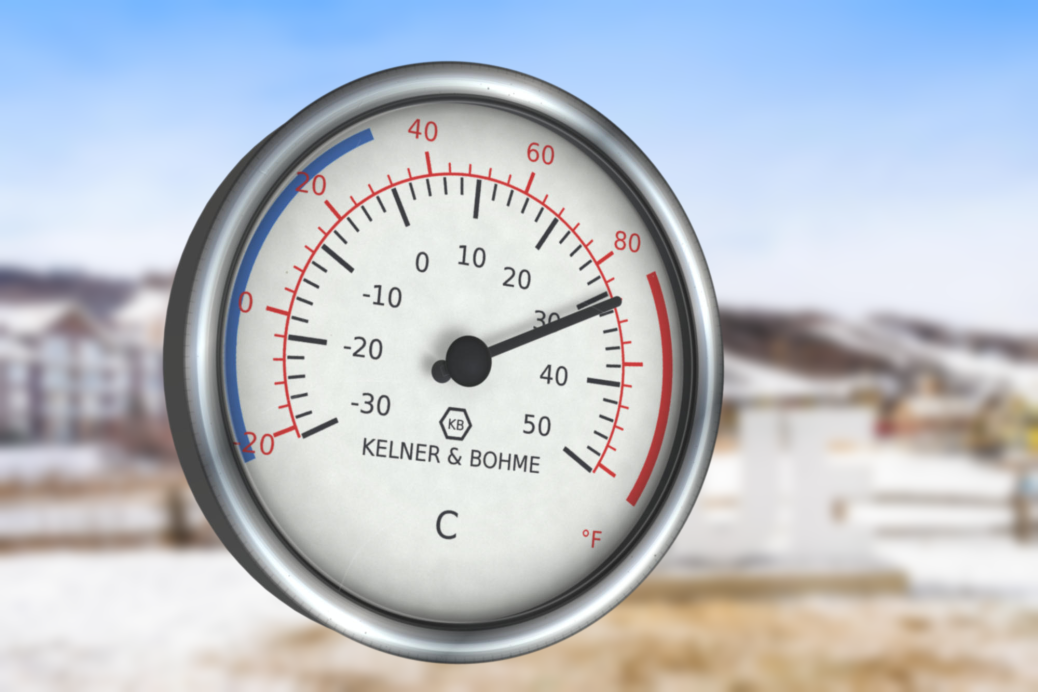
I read 31 °C
